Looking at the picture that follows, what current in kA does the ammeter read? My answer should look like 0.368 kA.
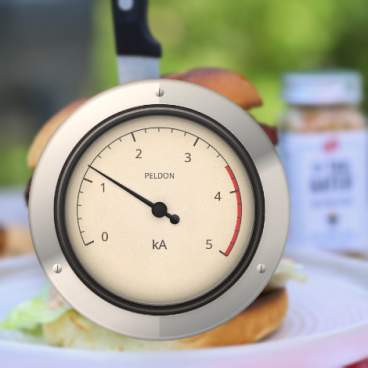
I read 1.2 kA
